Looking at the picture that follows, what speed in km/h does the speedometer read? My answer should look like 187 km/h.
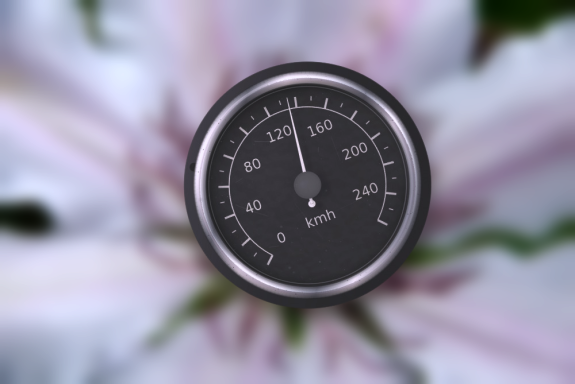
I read 135 km/h
